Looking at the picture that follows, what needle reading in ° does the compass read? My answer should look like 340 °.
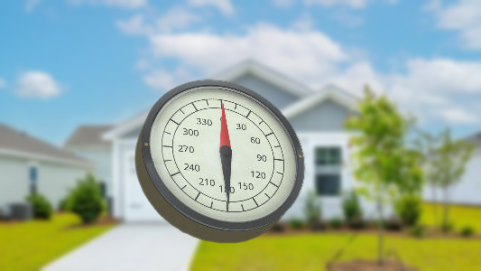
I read 0 °
